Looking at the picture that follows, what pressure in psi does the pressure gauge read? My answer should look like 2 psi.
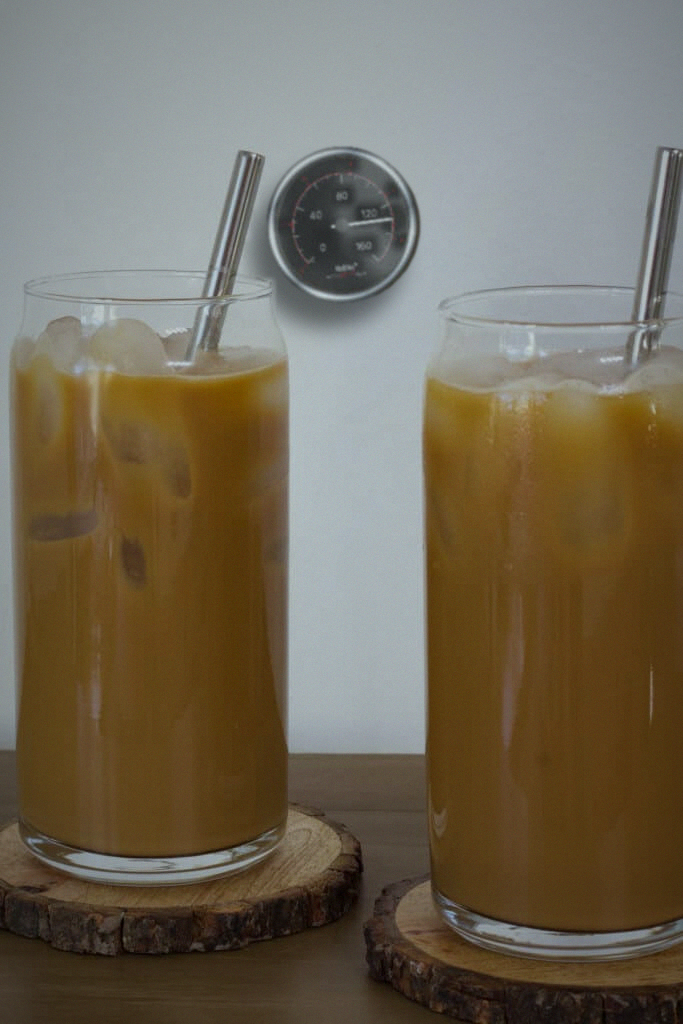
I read 130 psi
